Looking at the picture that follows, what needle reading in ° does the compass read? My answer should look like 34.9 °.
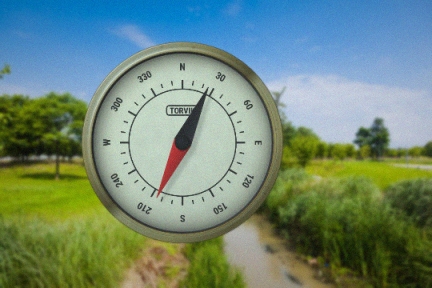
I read 205 °
